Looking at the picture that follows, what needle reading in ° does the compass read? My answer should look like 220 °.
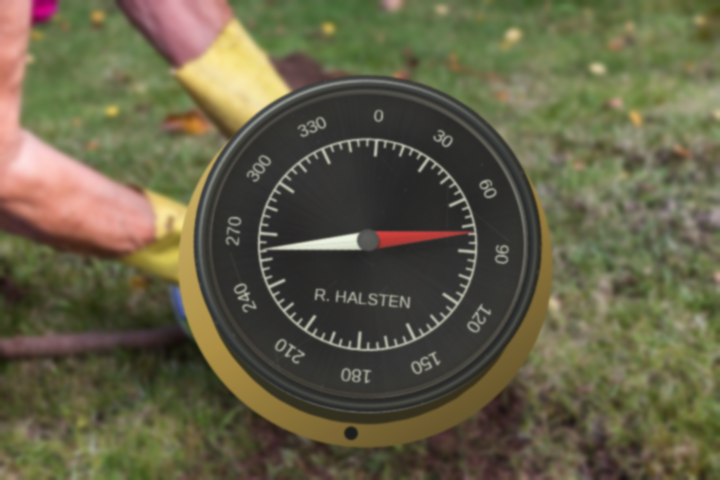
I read 80 °
